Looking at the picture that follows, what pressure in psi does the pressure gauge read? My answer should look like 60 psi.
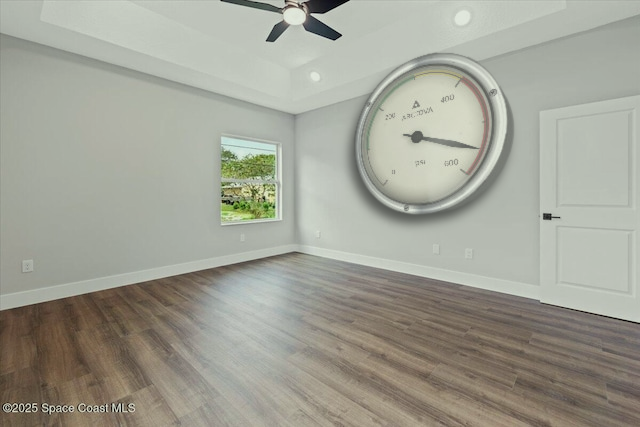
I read 550 psi
